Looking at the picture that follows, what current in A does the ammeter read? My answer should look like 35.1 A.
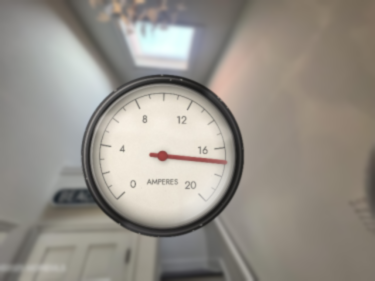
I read 17 A
